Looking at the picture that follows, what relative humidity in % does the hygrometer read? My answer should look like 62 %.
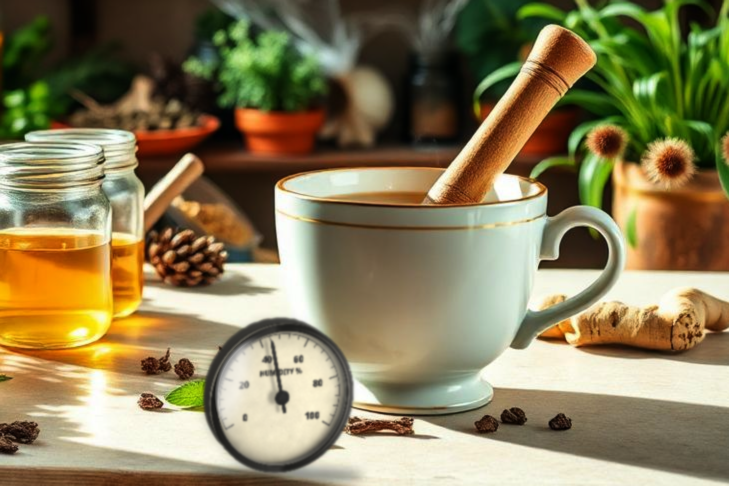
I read 44 %
